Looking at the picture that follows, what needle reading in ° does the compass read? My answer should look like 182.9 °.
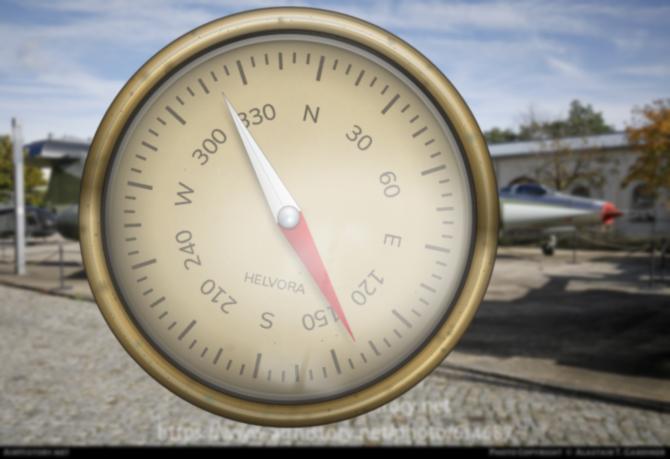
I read 140 °
